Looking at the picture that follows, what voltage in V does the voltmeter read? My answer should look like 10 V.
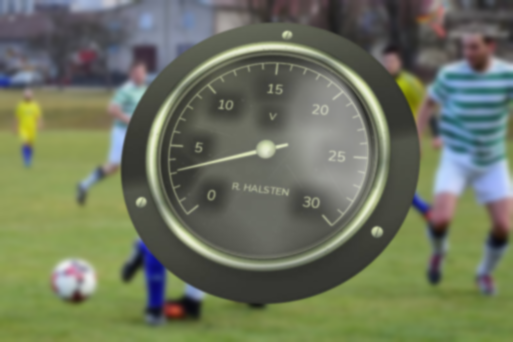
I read 3 V
